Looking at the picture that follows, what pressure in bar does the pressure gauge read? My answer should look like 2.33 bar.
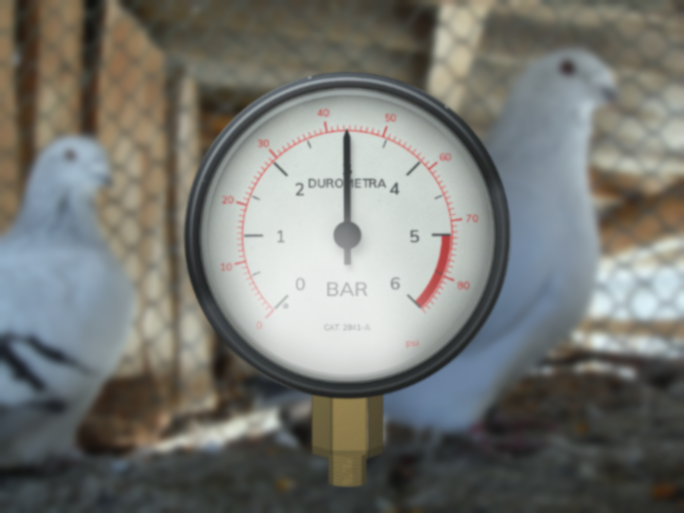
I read 3 bar
